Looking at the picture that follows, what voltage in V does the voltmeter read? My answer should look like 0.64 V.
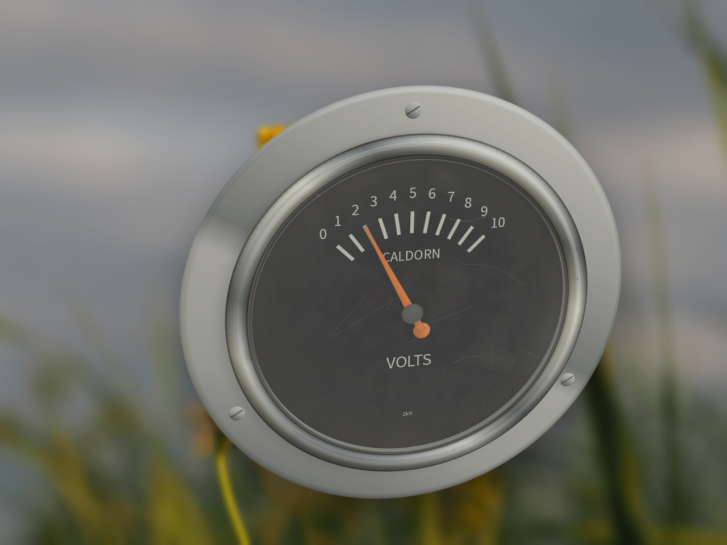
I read 2 V
